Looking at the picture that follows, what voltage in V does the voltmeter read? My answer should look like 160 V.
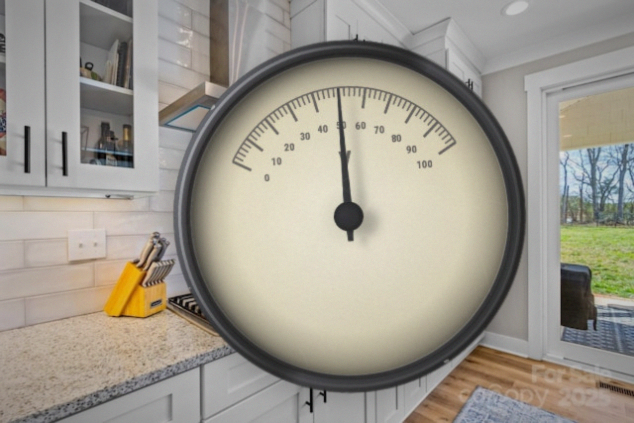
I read 50 V
